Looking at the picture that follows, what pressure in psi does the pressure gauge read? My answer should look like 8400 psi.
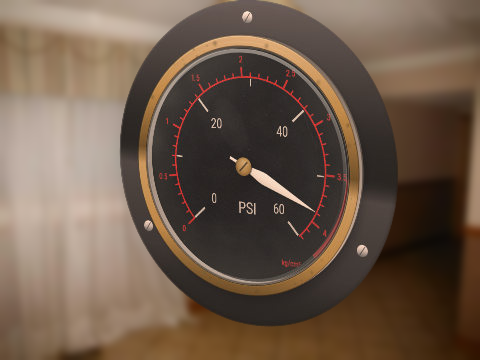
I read 55 psi
